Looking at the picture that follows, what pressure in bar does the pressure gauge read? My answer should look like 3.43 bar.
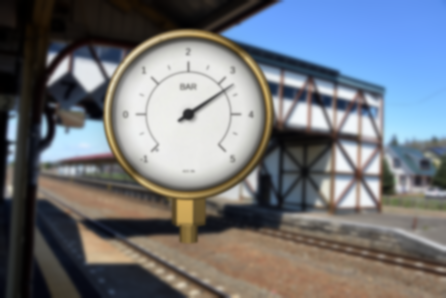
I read 3.25 bar
